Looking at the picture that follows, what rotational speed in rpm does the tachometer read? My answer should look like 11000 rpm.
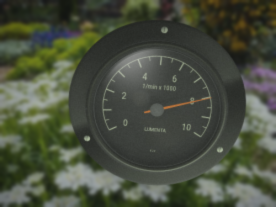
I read 8000 rpm
